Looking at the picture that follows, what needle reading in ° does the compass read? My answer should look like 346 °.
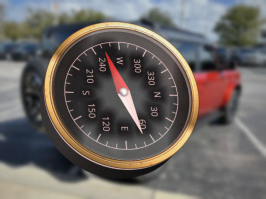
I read 250 °
